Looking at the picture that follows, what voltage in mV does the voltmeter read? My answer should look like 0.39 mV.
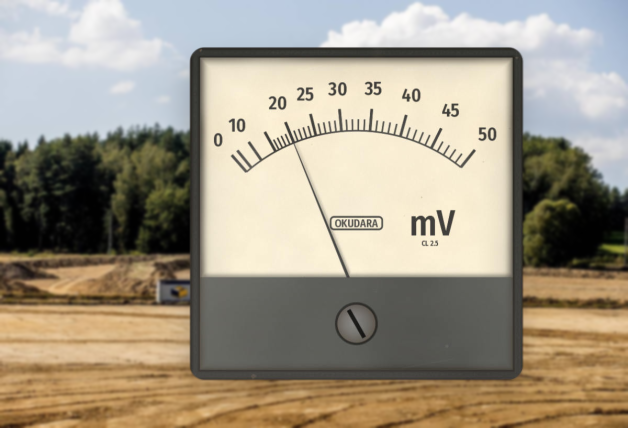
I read 20 mV
